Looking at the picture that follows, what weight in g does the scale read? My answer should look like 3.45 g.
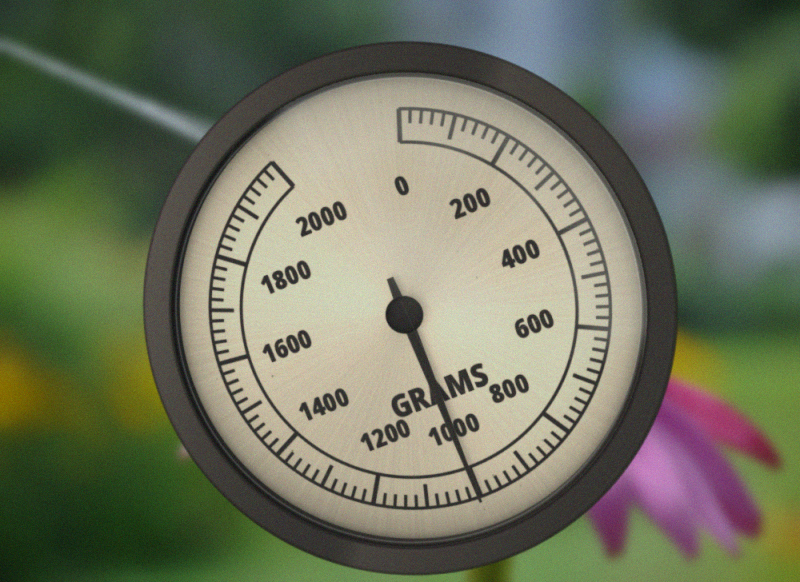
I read 1000 g
